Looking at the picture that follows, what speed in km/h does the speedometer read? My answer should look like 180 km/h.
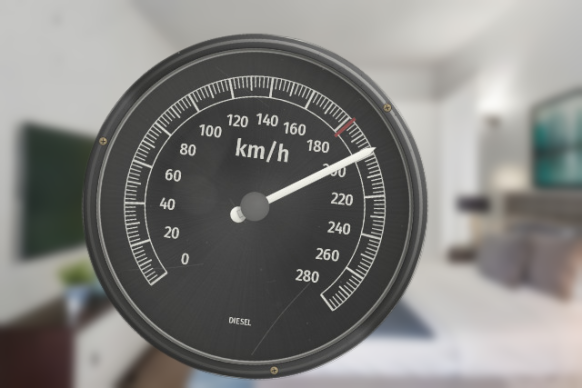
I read 198 km/h
